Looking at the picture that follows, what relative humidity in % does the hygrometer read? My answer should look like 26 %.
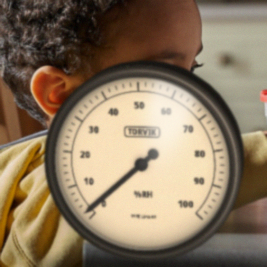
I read 2 %
